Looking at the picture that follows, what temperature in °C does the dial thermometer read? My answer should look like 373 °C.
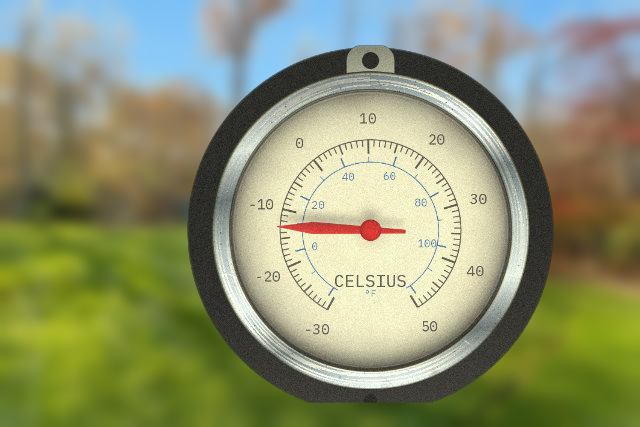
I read -13 °C
